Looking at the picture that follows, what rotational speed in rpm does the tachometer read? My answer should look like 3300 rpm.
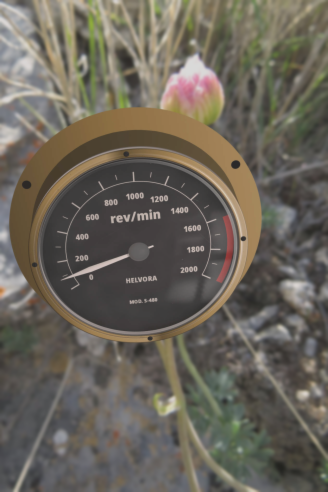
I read 100 rpm
